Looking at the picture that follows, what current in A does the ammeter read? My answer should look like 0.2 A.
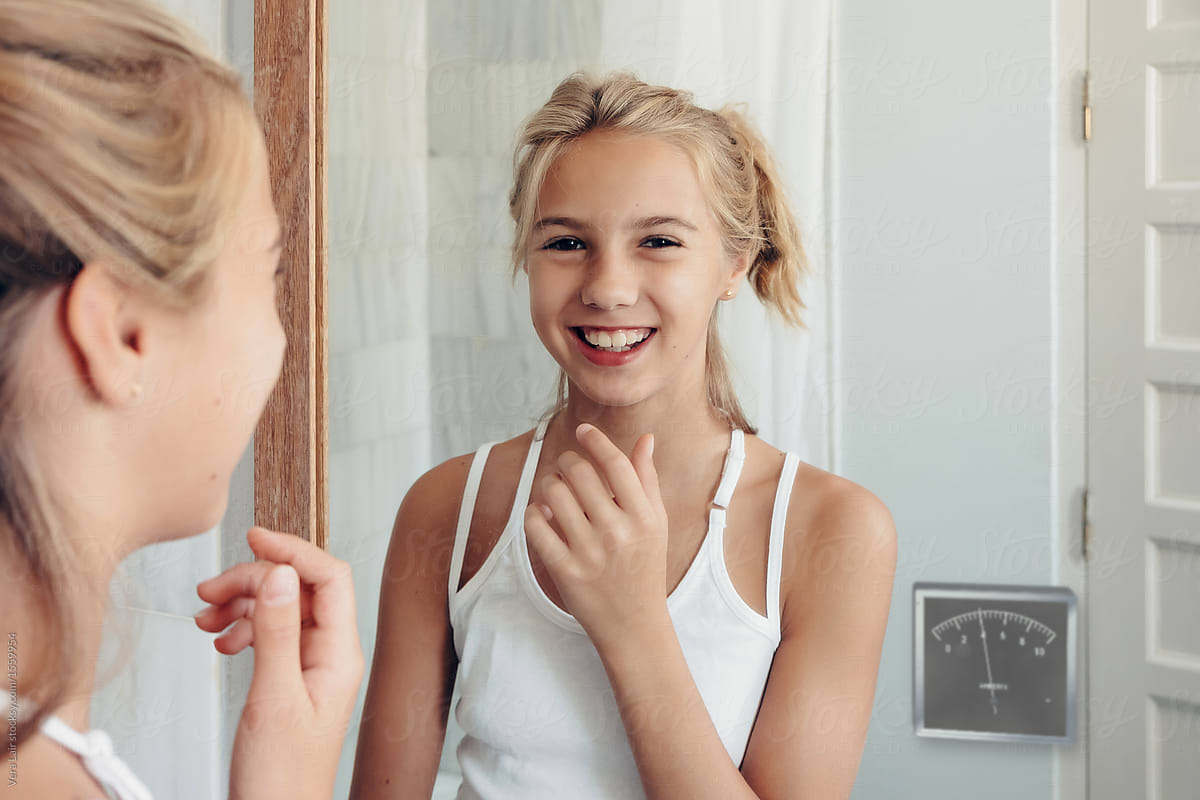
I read 4 A
